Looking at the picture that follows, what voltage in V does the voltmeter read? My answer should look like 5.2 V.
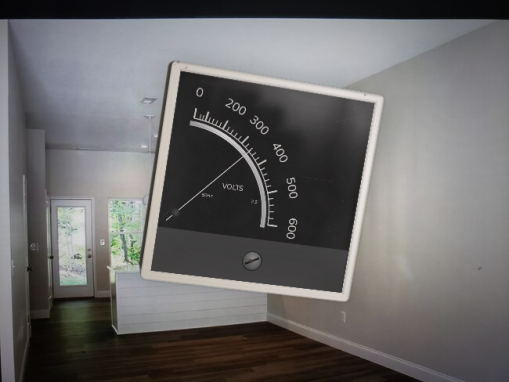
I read 340 V
